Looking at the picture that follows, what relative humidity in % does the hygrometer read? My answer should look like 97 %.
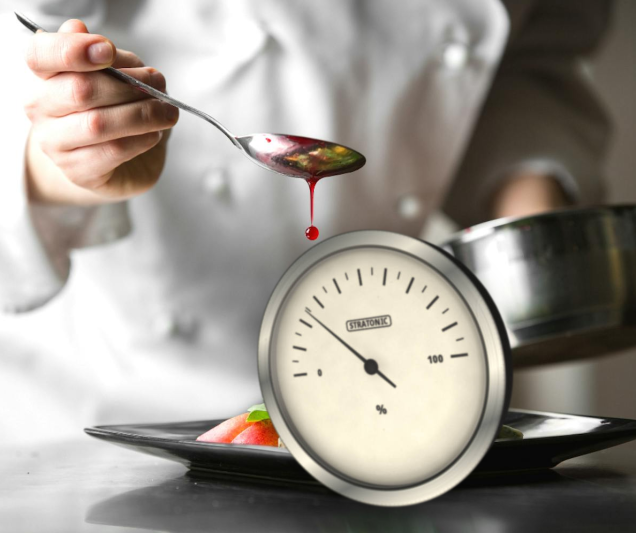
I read 25 %
